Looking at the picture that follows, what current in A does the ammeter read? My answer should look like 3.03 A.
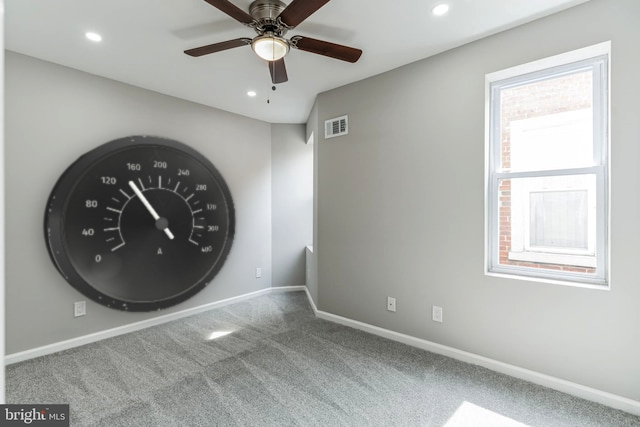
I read 140 A
